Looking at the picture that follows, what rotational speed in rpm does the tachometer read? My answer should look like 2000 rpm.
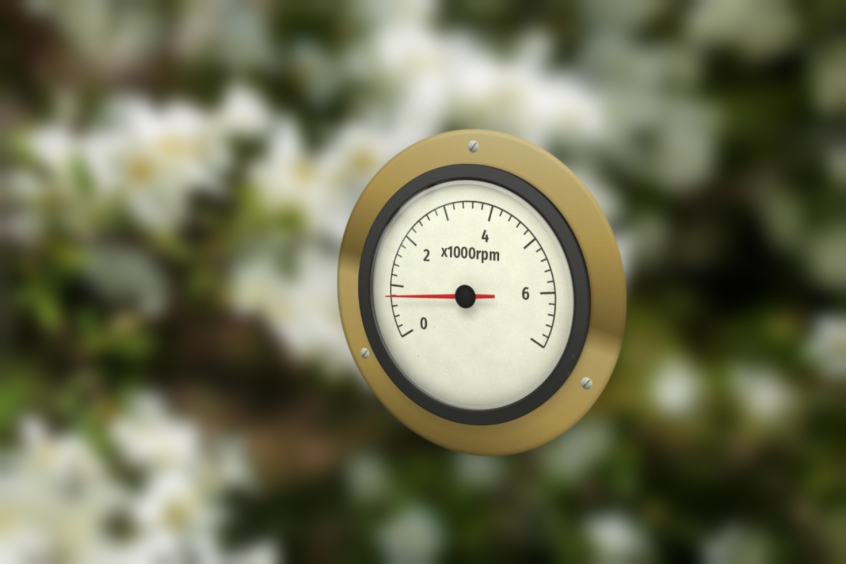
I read 800 rpm
